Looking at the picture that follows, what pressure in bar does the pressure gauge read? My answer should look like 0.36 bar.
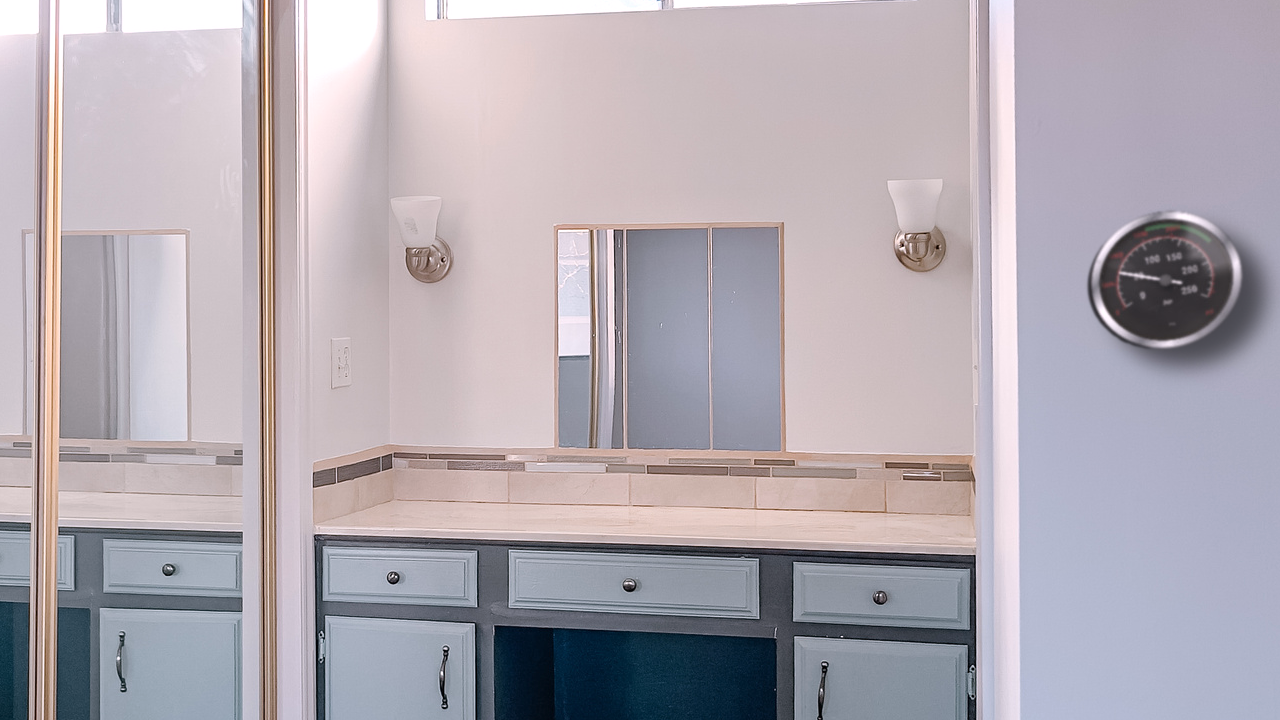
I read 50 bar
